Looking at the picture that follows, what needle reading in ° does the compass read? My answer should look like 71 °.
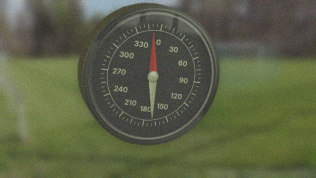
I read 350 °
